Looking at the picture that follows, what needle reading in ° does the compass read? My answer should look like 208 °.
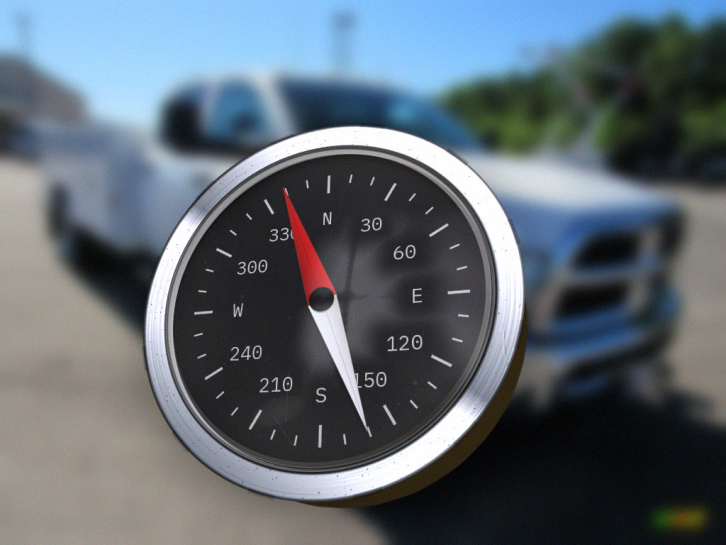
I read 340 °
